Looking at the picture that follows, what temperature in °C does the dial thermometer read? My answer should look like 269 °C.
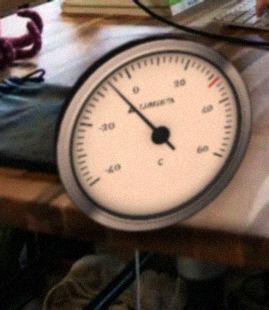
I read -6 °C
